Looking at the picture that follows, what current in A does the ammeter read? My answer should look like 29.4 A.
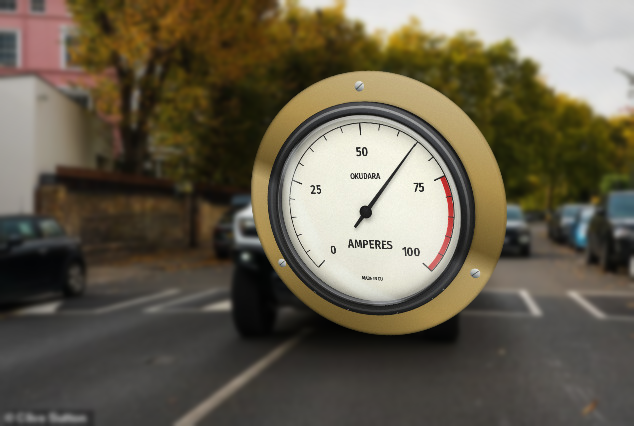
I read 65 A
